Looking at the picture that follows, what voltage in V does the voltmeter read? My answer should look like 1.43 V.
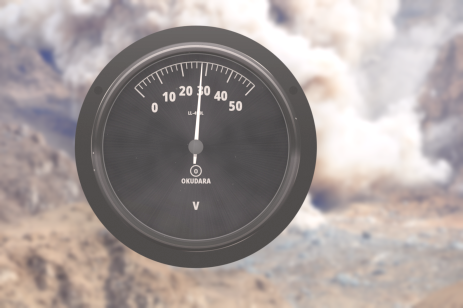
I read 28 V
